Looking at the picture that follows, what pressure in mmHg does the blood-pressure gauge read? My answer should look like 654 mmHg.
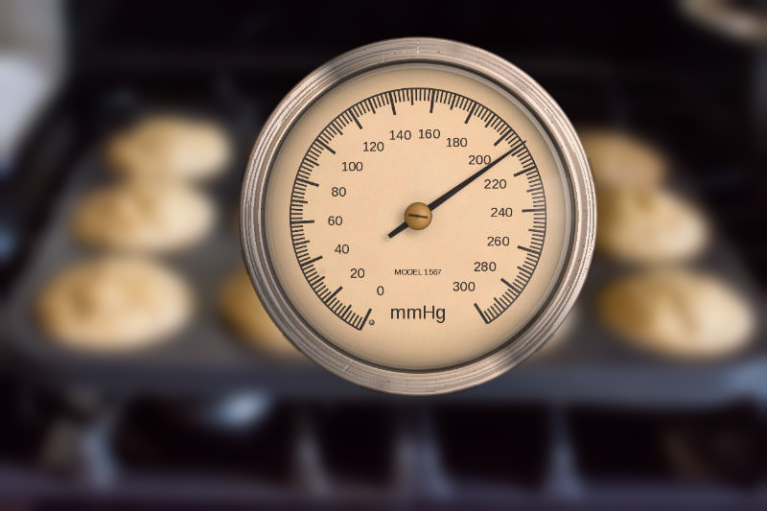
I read 208 mmHg
